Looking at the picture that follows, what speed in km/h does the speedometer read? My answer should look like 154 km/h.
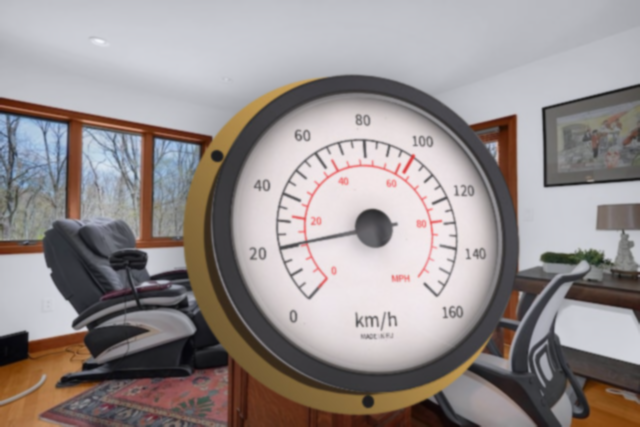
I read 20 km/h
